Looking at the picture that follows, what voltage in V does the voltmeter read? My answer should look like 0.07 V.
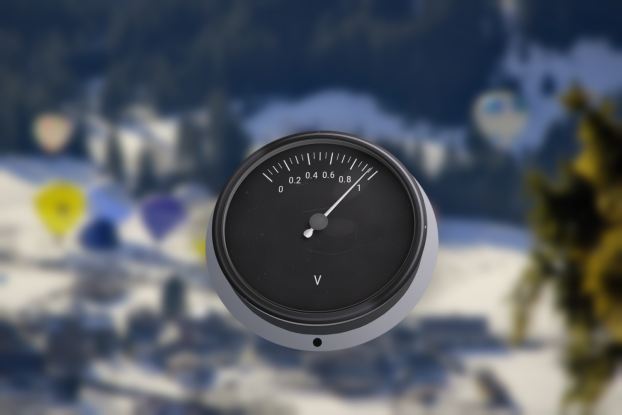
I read 0.95 V
